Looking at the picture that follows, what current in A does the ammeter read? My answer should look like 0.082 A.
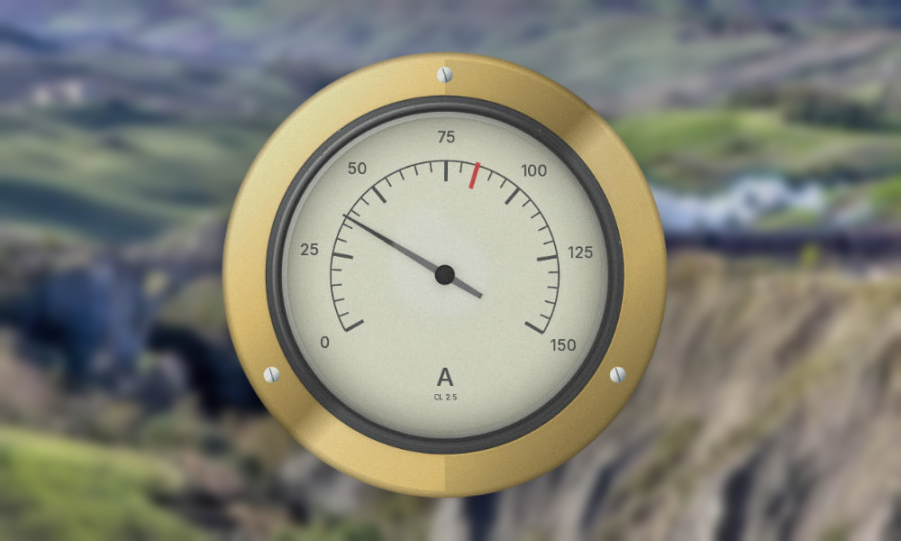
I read 37.5 A
